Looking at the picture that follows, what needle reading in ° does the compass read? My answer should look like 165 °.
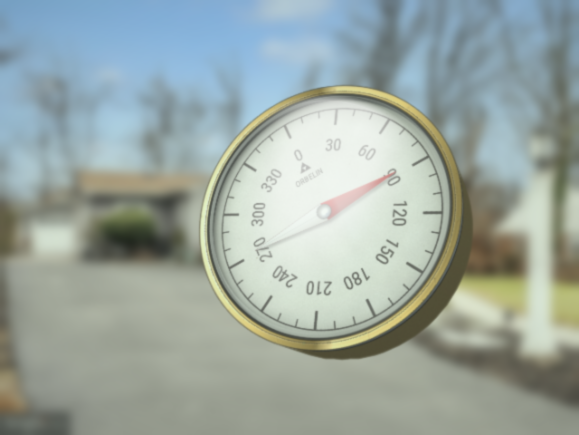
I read 90 °
